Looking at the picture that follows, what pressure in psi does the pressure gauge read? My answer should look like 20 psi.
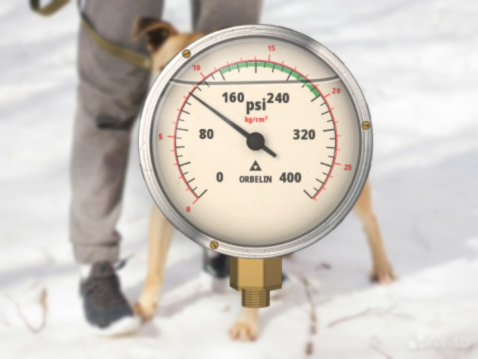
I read 120 psi
